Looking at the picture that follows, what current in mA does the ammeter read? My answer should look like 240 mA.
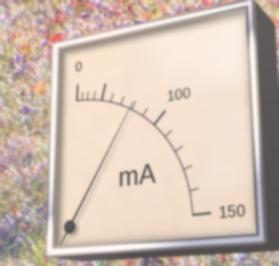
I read 80 mA
